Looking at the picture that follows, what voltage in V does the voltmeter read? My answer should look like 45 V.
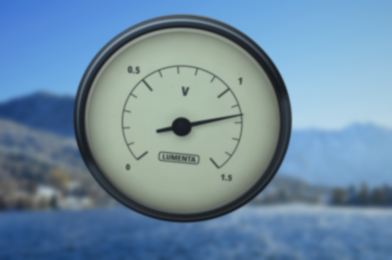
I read 1.15 V
